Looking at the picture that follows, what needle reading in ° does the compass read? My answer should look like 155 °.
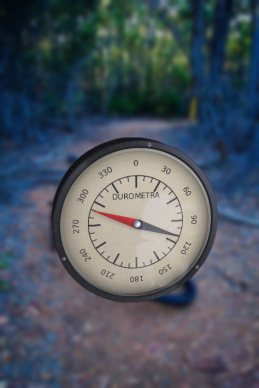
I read 290 °
